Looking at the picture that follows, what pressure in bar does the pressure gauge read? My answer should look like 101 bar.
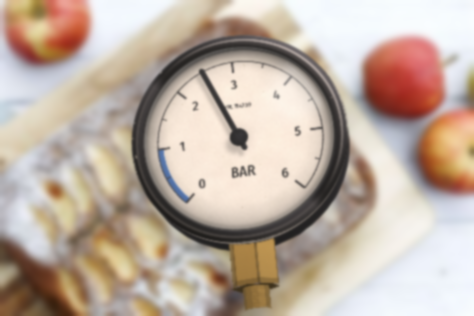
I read 2.5 bar
